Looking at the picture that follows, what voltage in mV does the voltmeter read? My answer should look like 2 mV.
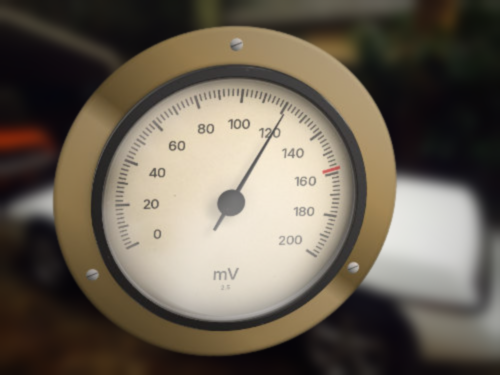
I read 120 mV
